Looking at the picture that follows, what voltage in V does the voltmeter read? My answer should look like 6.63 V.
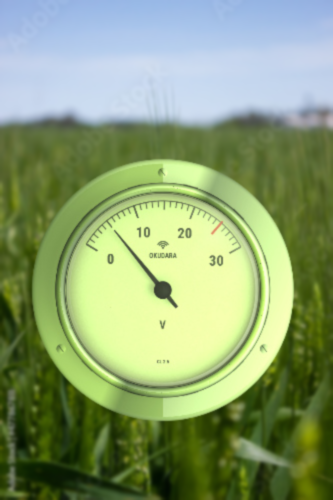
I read 5 V
